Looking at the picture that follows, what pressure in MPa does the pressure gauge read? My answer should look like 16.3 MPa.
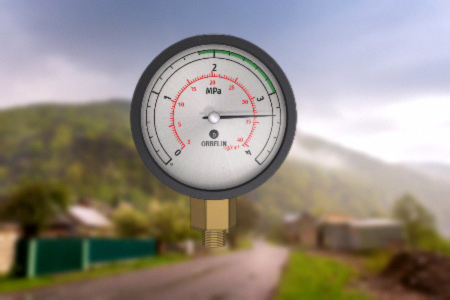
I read 3.3 MPa
